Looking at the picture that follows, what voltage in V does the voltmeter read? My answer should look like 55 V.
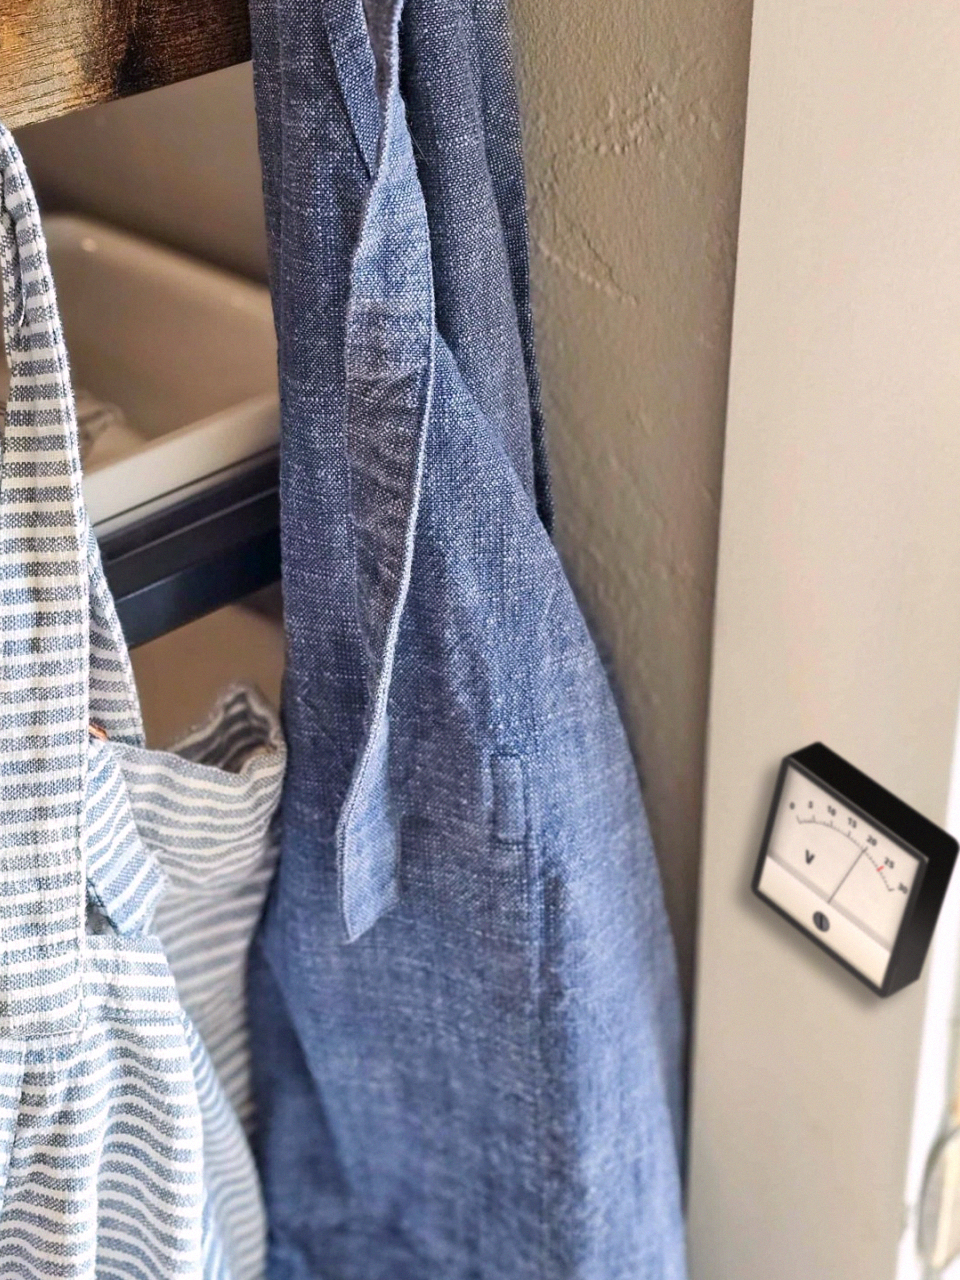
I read 20 V
